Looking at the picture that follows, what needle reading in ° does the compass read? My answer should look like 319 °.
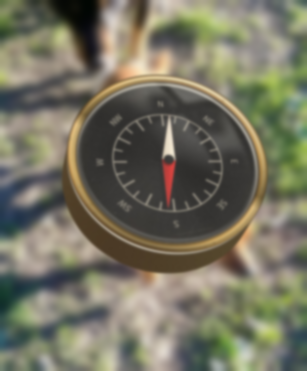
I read 187.5 °
